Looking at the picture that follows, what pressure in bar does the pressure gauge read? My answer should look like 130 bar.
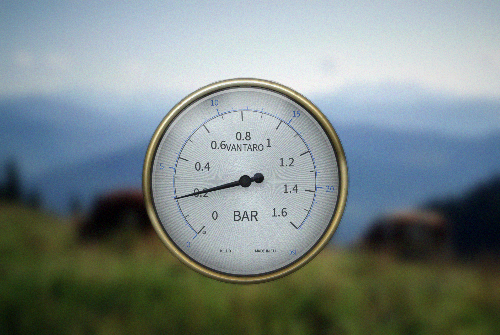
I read 0.2 bar
